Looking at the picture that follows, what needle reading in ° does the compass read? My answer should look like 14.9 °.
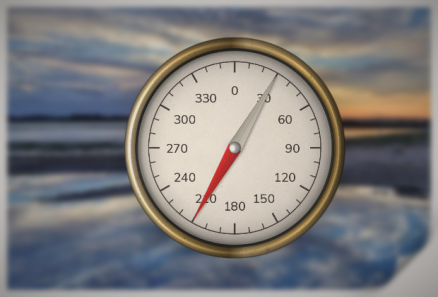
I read 210 °
